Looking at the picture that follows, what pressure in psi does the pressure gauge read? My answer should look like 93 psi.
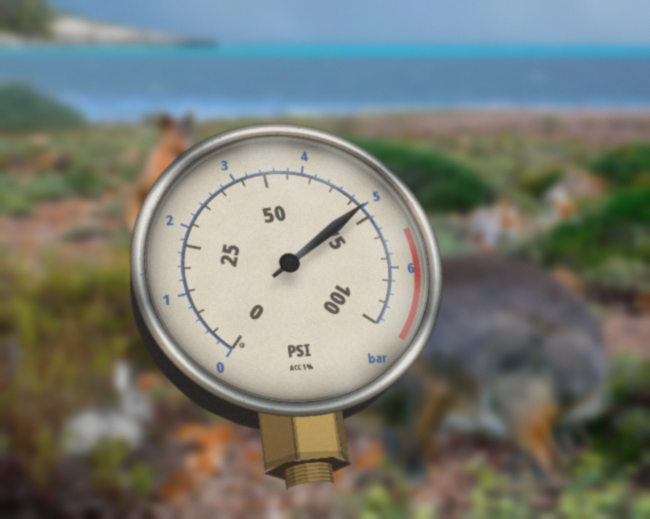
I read 72.5 psi
